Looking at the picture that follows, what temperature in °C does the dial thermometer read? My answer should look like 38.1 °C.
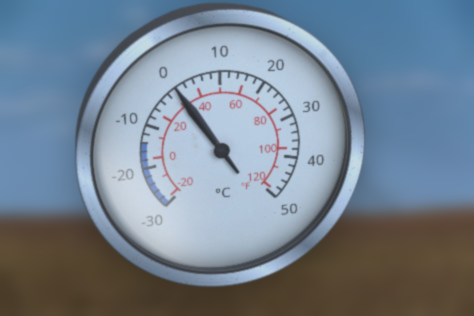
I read 0 °C
